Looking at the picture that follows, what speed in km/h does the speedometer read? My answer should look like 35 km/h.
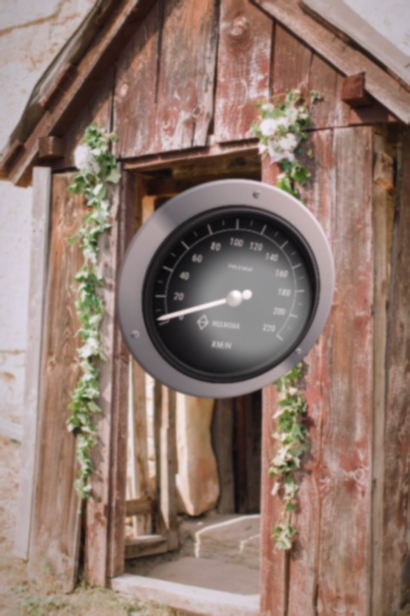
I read 5 km/h
